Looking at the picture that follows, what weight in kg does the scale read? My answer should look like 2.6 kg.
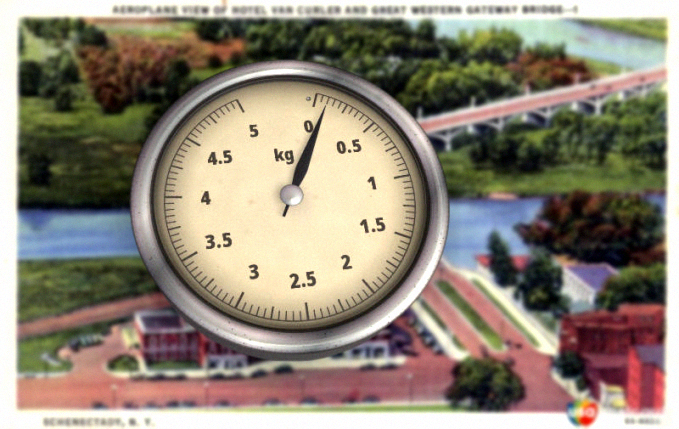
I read 0.1 kg
